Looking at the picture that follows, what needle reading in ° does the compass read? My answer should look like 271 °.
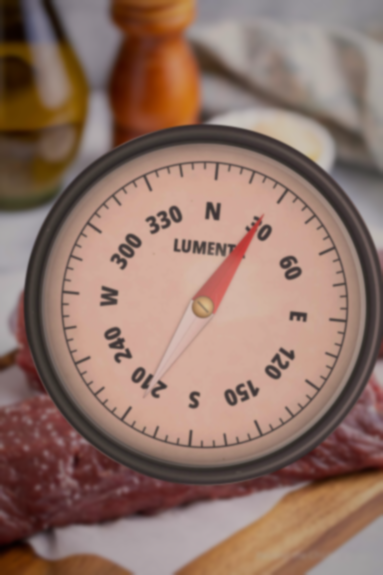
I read 27.5 °
